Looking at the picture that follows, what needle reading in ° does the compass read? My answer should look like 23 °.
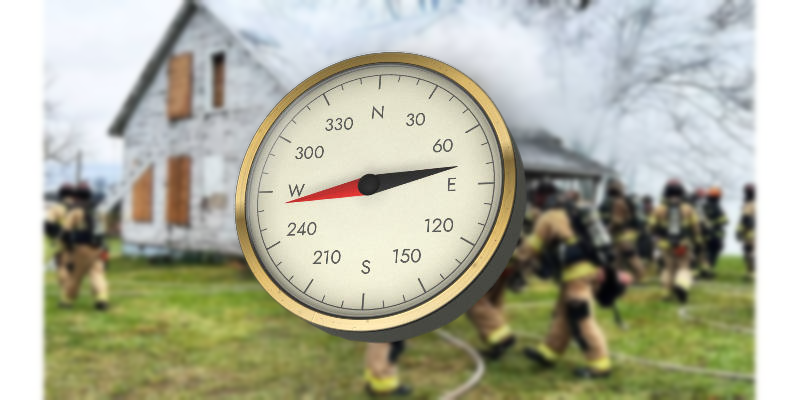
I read 260 °
